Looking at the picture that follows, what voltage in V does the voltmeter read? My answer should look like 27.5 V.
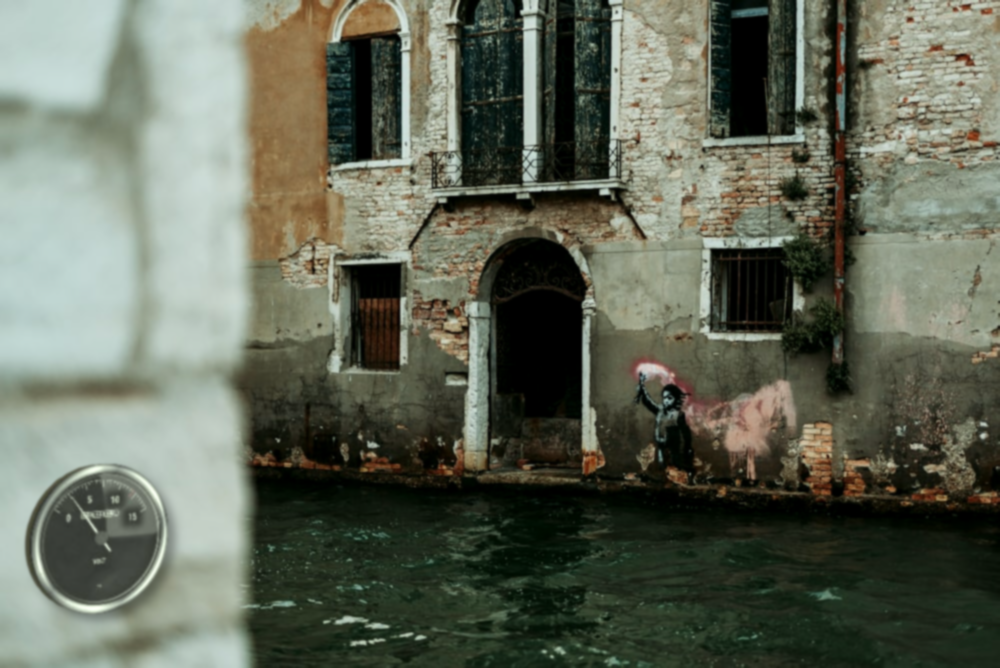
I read 2.5 V
